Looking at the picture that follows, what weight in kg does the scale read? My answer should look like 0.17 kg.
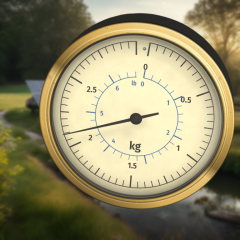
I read 2.1 kg
